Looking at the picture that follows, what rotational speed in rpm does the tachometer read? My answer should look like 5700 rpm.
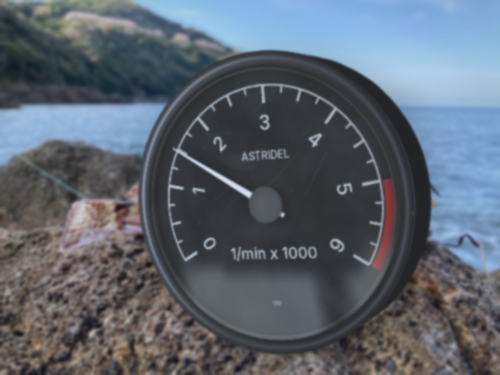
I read 1500 rpm
